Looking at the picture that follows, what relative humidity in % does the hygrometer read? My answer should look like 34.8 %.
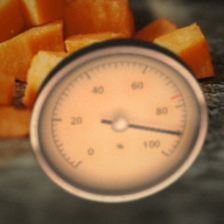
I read 90 %
